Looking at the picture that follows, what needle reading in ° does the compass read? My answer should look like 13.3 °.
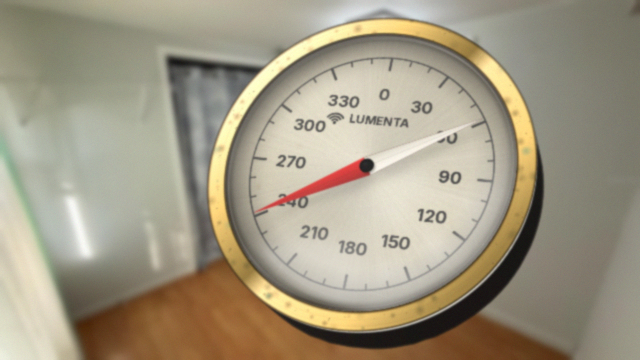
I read 240 °
